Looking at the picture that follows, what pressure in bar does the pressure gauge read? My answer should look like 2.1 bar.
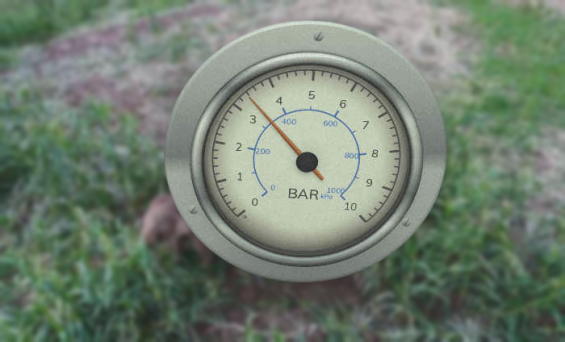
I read 3.4 bar
